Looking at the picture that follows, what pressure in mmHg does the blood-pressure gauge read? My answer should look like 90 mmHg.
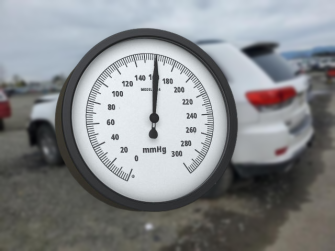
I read 160 mmHg
